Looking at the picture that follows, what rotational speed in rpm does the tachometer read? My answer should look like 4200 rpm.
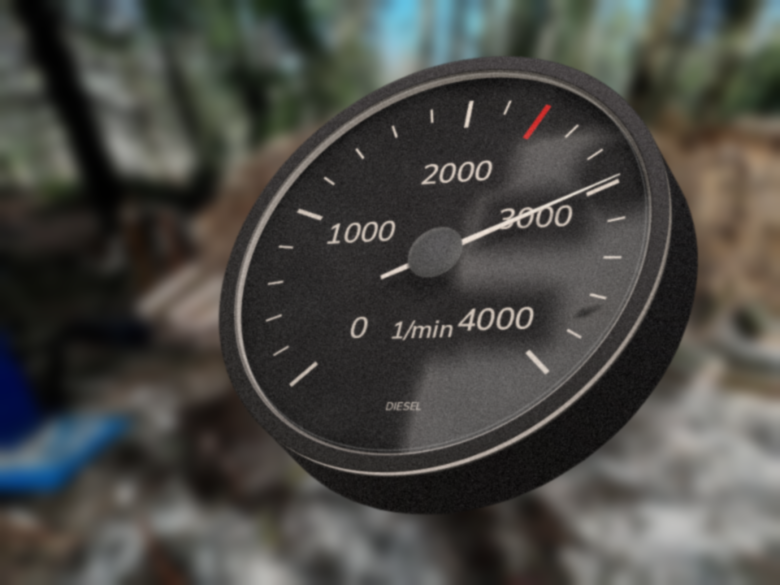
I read 3000 rpm
